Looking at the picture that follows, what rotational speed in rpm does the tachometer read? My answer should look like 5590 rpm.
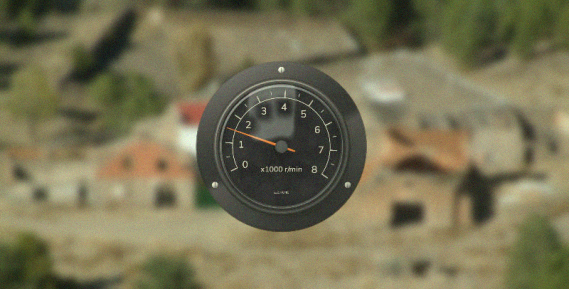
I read 1500 rpm
